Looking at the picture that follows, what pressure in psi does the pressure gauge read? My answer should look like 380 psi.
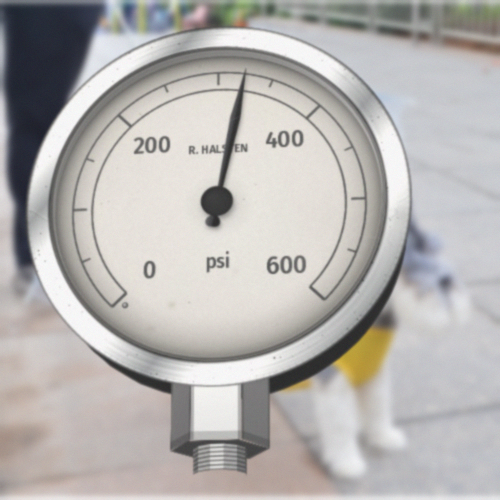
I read 325 psi
